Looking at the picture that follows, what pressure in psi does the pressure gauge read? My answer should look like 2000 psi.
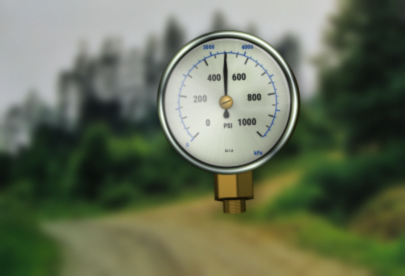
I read 500 psi
